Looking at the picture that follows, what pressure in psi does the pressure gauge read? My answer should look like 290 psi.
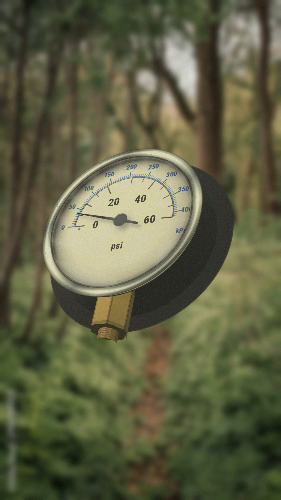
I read 5 psi
